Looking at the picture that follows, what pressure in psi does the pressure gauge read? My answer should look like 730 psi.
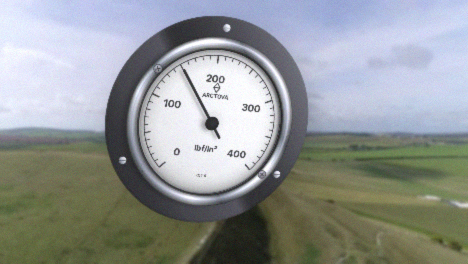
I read 150 psi
